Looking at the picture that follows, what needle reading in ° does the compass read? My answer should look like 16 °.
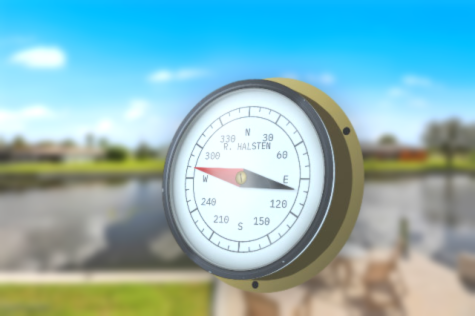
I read 280 °
